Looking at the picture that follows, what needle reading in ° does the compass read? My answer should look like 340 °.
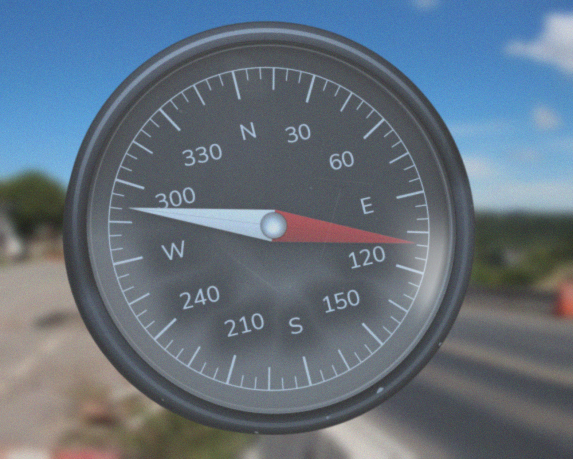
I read 110 °
